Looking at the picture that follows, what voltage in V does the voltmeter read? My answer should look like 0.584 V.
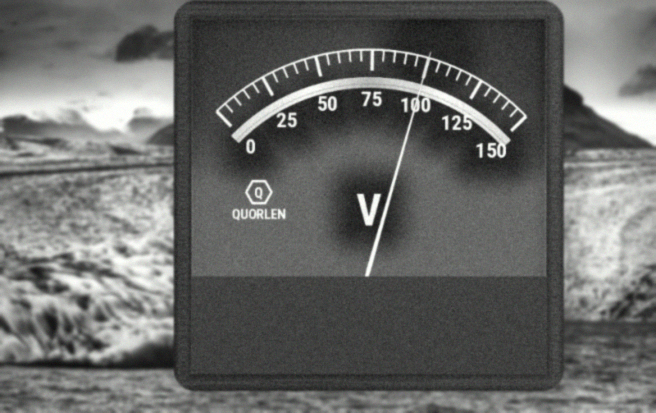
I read 100 V
